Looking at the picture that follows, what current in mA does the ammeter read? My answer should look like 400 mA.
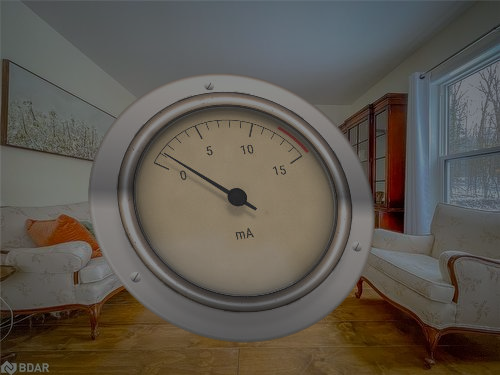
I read 1 mA
